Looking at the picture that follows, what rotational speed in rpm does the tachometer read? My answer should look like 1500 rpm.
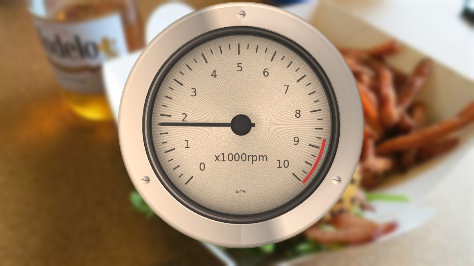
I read 1750 rpm
